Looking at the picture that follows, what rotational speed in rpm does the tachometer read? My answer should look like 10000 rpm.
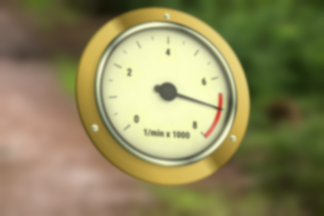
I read 7000 rpm
